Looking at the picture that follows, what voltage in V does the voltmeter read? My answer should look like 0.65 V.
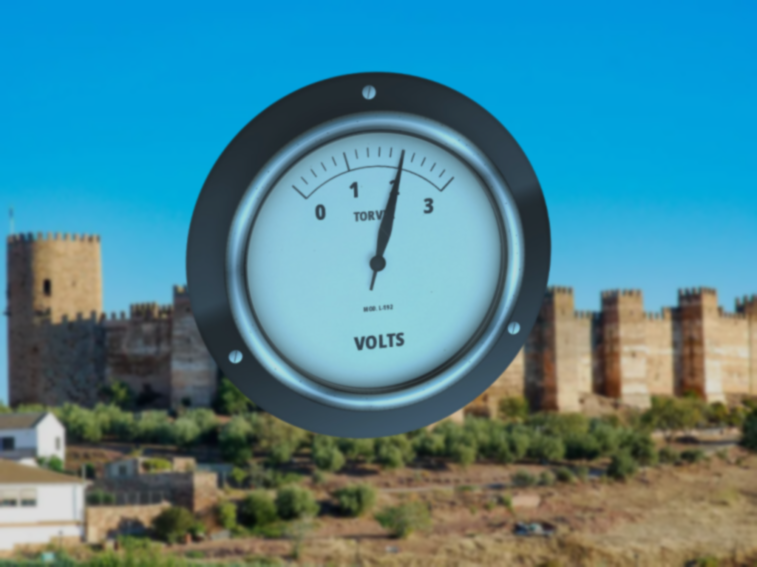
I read 2 V
